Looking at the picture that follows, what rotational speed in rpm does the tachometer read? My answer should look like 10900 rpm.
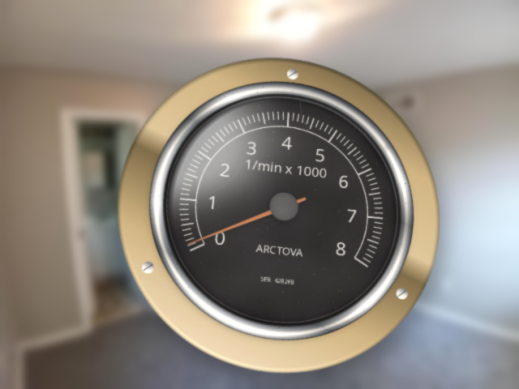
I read 100 rpm
